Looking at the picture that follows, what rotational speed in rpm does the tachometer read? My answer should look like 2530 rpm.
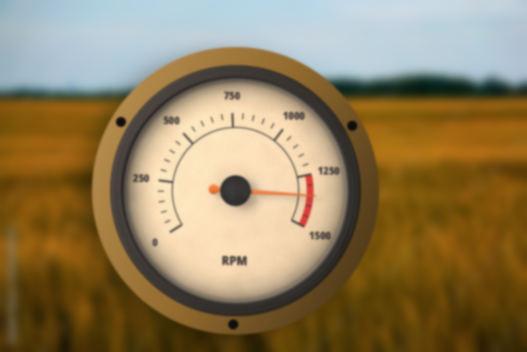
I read 1350 rpm
